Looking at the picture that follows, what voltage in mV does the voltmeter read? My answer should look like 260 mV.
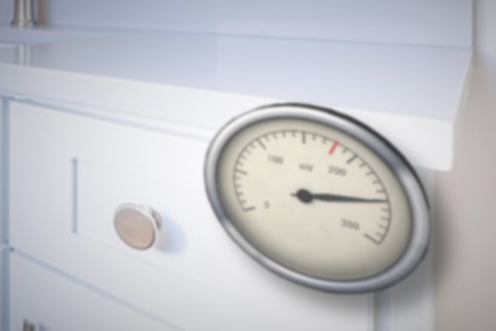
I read 250 mV
